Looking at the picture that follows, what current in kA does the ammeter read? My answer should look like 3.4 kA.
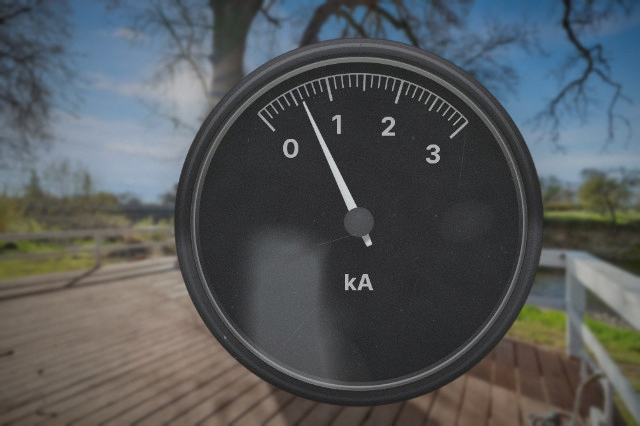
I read 0.6 kA
